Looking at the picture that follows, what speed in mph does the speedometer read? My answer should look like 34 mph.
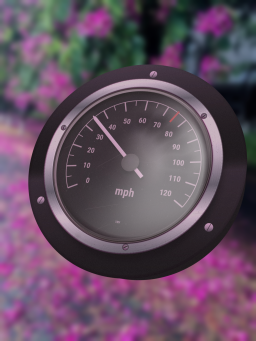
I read 35 mph
